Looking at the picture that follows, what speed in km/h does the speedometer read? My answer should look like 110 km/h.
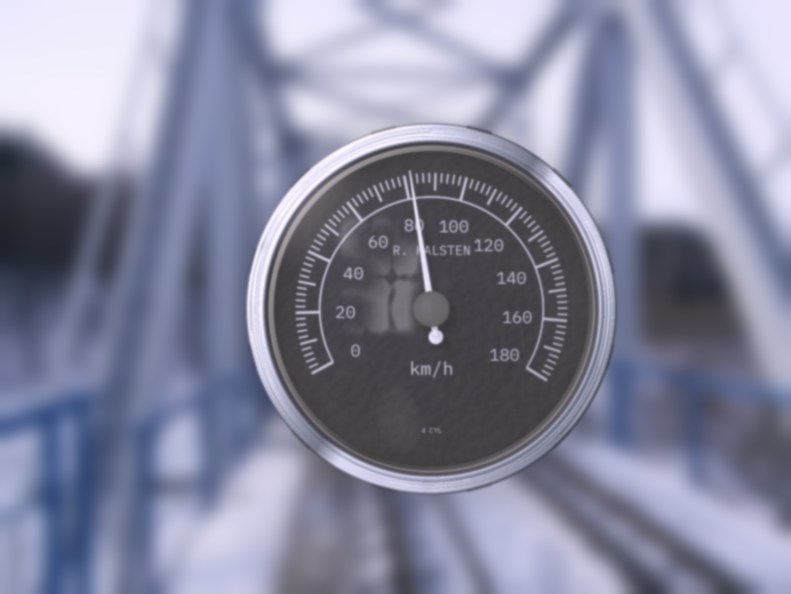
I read 82 km/h
